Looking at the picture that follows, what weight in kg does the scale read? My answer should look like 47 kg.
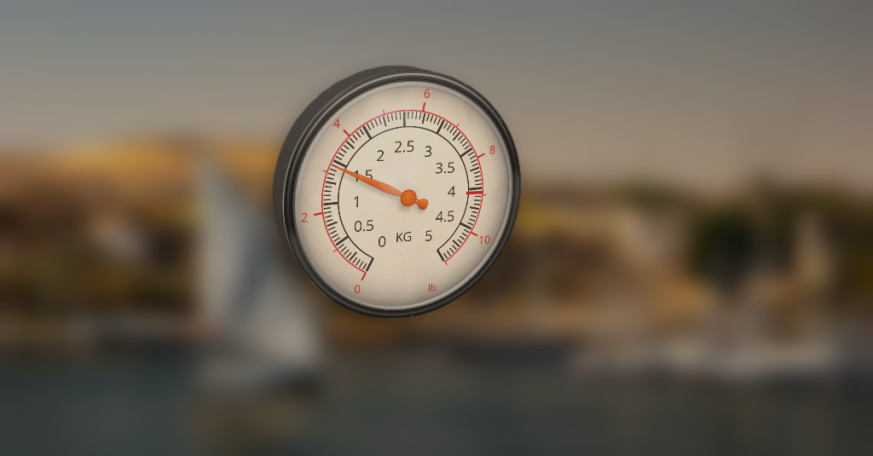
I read 1.45 kg
